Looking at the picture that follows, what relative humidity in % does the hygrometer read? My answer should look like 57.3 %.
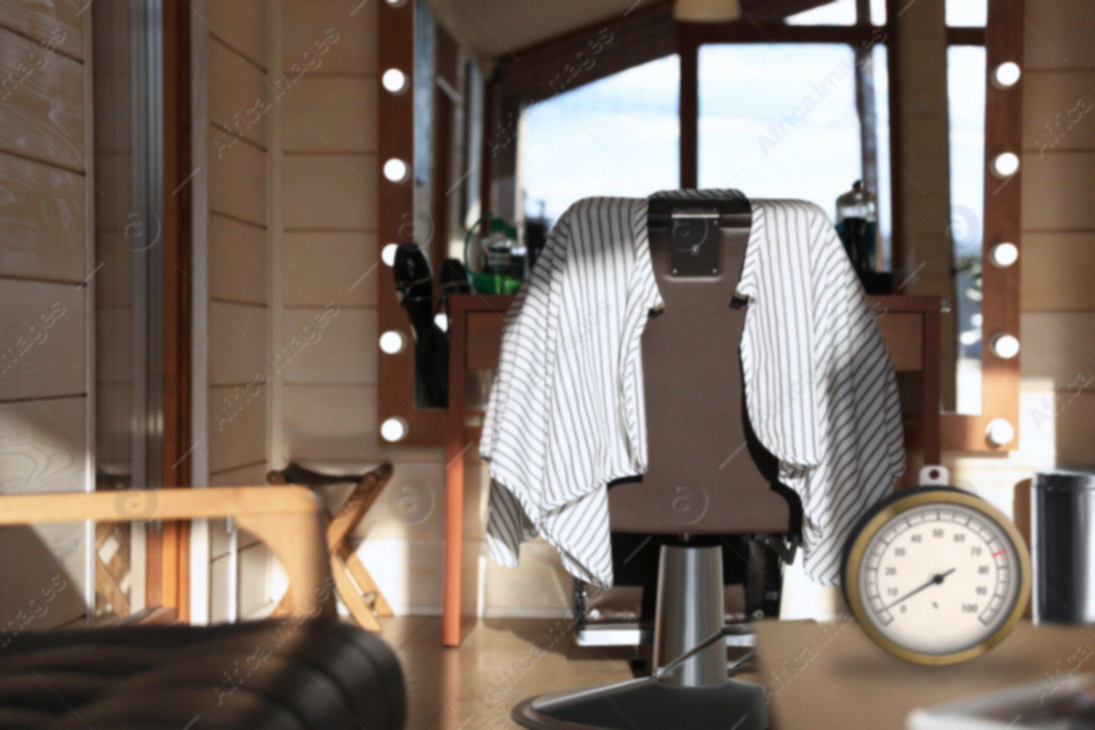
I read 5 %
